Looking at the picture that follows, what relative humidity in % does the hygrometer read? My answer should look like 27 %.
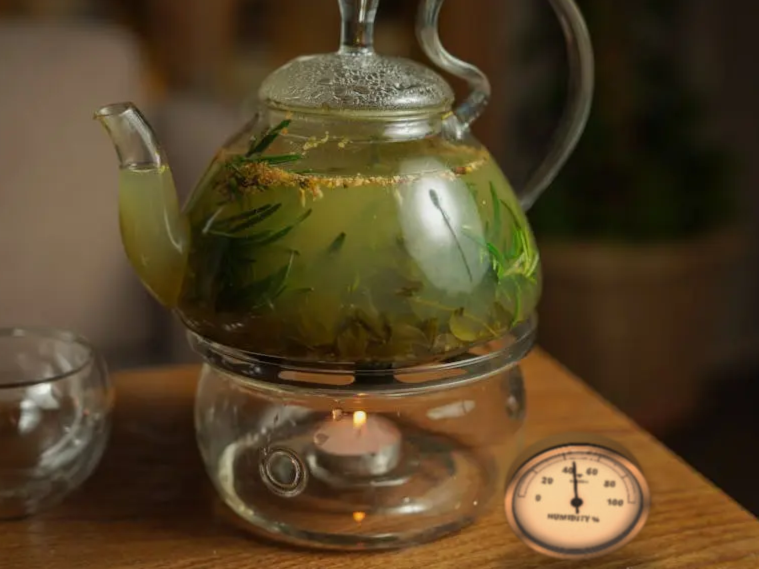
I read 45 %
